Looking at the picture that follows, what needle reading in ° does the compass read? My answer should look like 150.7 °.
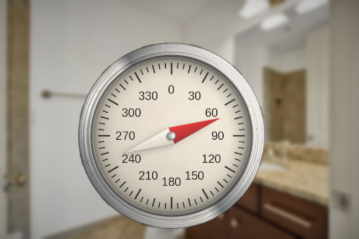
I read 70 °
